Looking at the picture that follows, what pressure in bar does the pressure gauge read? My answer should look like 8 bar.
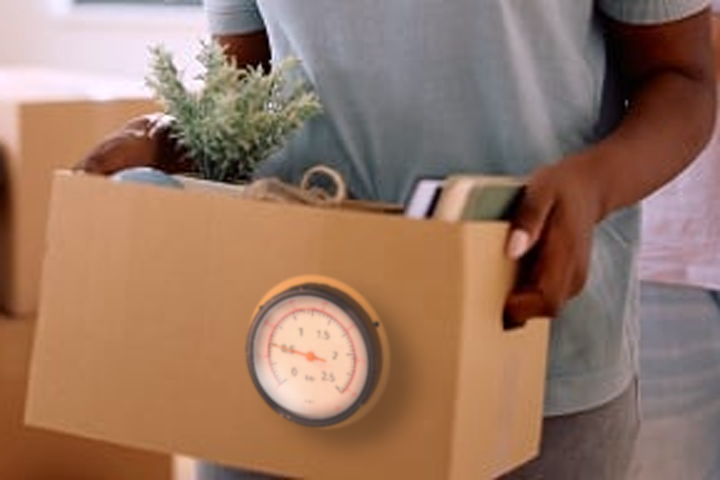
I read 0.5 bar
